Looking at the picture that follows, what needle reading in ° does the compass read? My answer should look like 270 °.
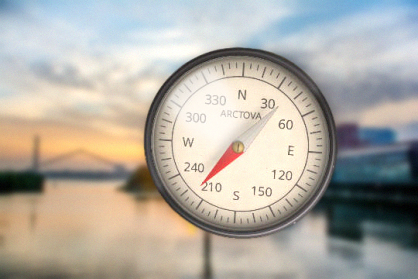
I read 220 °
